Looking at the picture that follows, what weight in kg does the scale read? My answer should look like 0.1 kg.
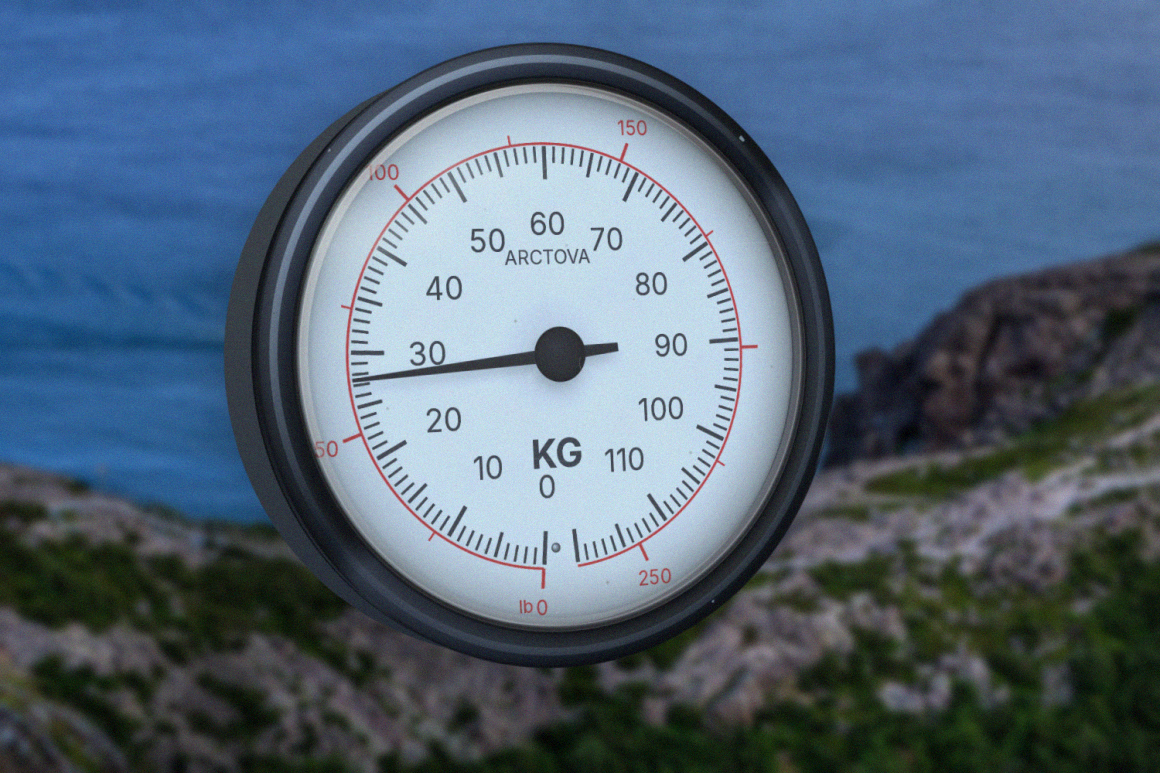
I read 27.5 kg
